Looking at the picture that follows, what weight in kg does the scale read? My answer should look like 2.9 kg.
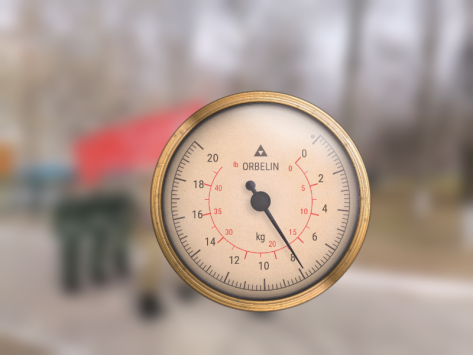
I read 7.8 kg
